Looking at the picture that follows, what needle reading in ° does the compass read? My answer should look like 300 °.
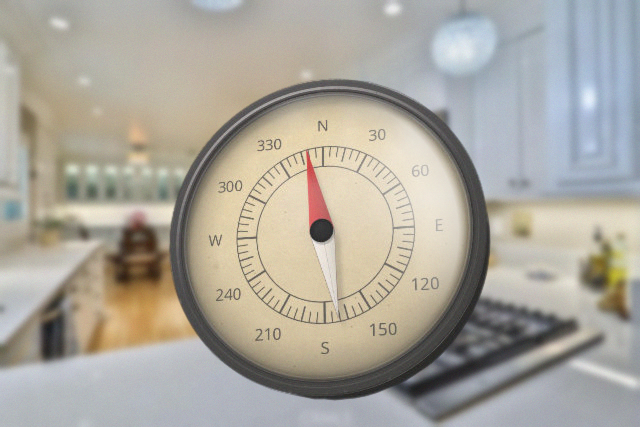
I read 350 °
